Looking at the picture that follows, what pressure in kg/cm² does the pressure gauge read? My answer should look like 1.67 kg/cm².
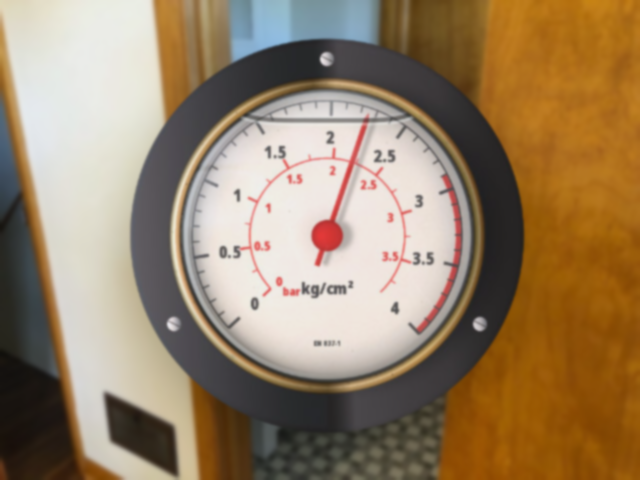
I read 2.25 kg/cm²
